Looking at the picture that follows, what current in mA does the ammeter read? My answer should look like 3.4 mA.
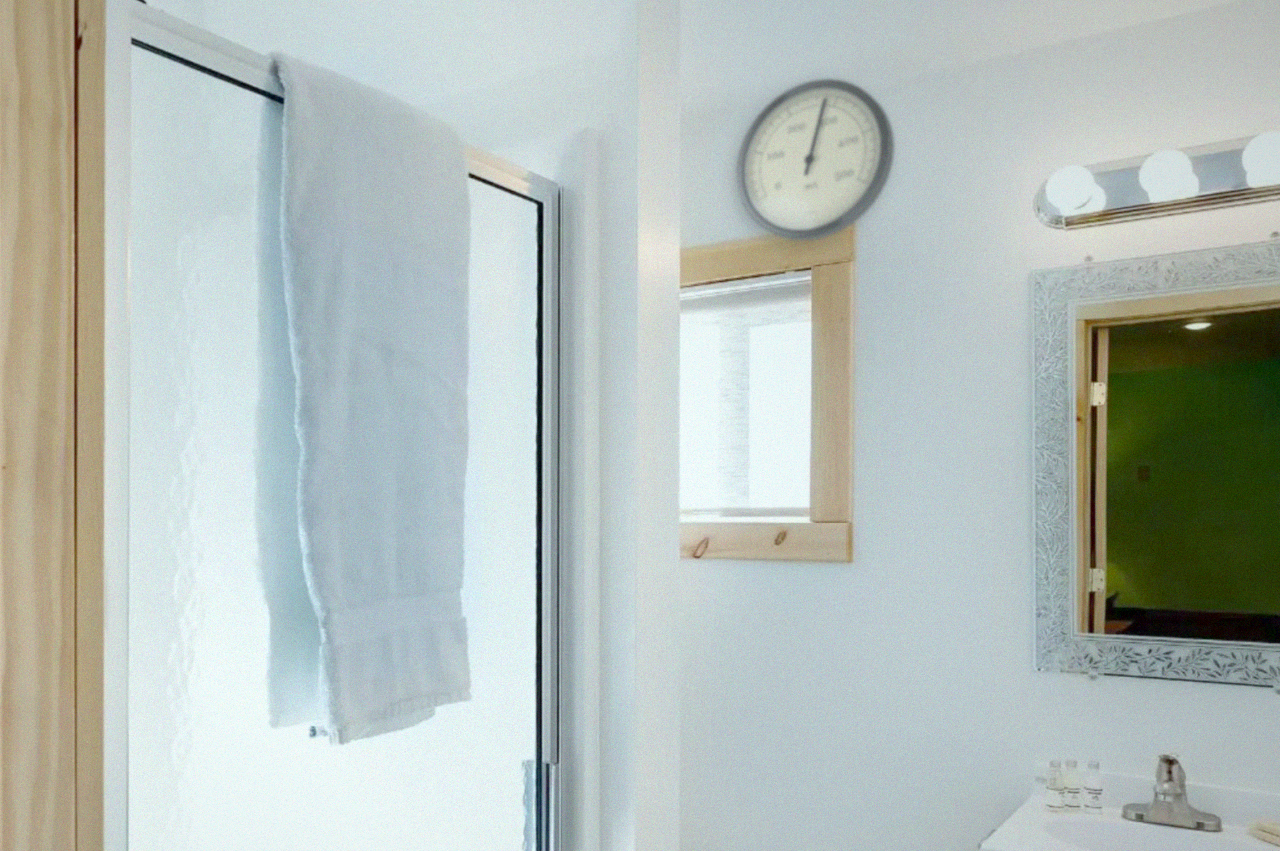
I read 280 mA
